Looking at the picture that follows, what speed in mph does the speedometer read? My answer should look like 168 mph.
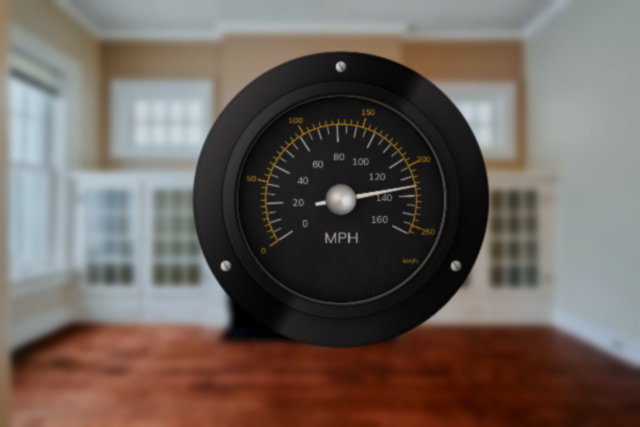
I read 135 mph
